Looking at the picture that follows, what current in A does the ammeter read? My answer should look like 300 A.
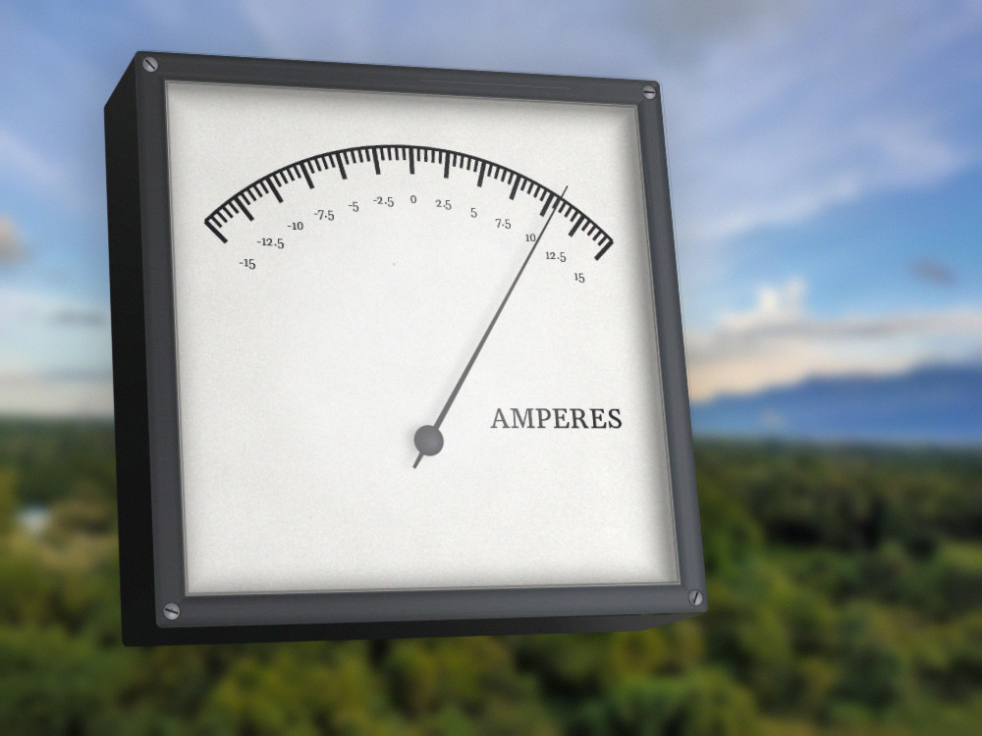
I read 10.5 A
